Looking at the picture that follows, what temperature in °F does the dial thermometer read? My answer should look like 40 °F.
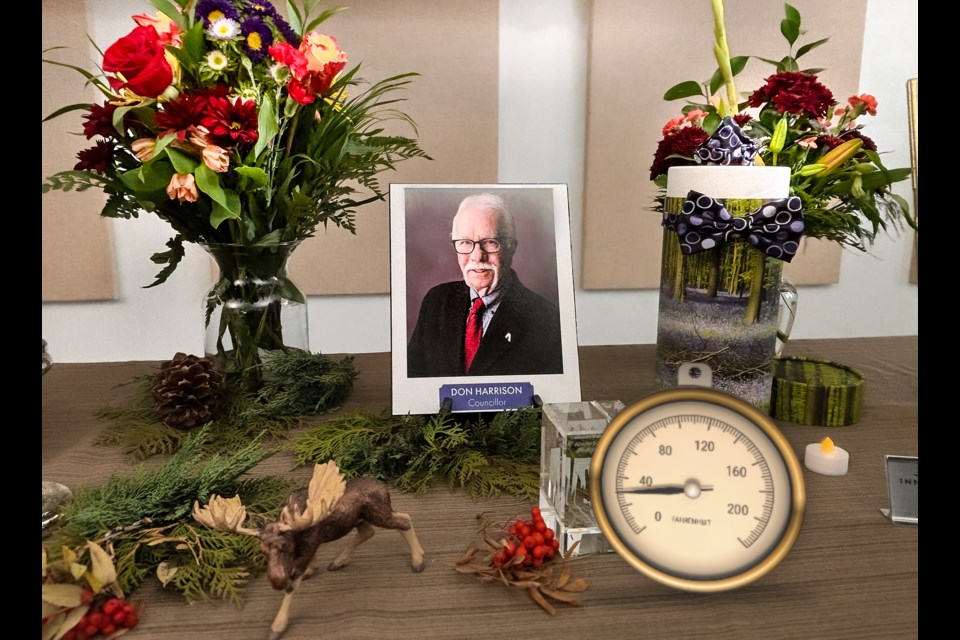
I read 30 °F
